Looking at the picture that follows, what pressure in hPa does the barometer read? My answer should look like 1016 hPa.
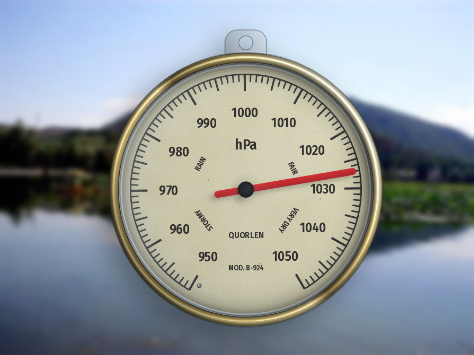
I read 1027 hPa
